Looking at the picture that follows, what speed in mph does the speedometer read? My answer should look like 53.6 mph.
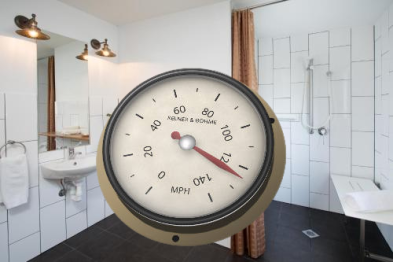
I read 125 mph
